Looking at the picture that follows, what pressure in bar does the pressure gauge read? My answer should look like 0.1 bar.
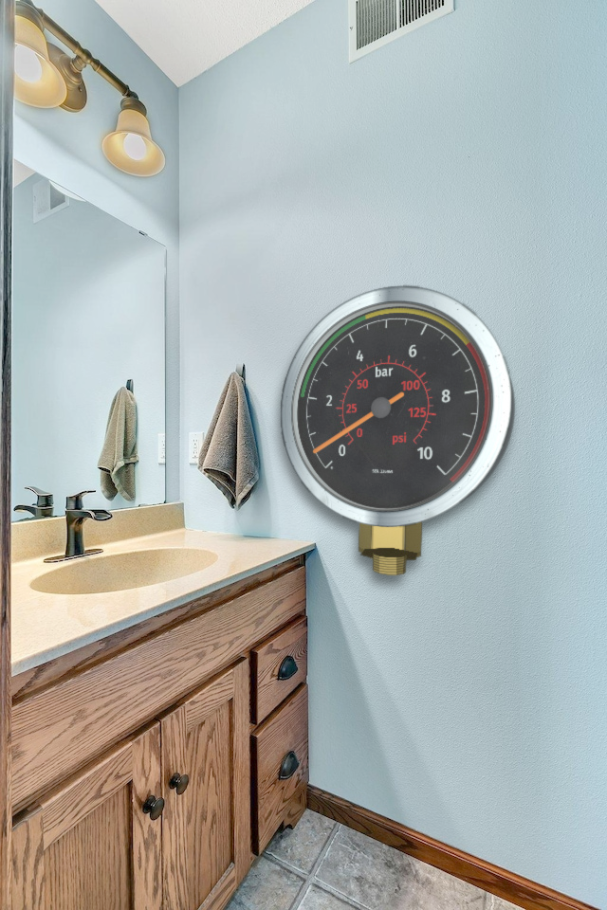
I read 0.5 bar
